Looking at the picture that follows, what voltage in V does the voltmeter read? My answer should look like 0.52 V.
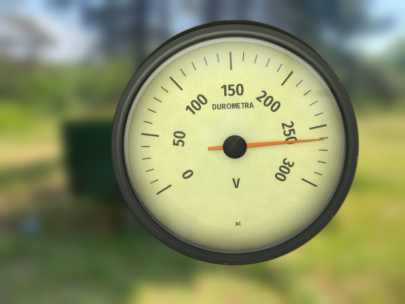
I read 260 V
